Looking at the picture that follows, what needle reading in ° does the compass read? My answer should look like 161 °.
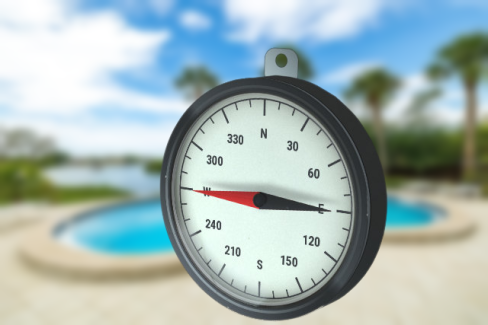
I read 270 °
